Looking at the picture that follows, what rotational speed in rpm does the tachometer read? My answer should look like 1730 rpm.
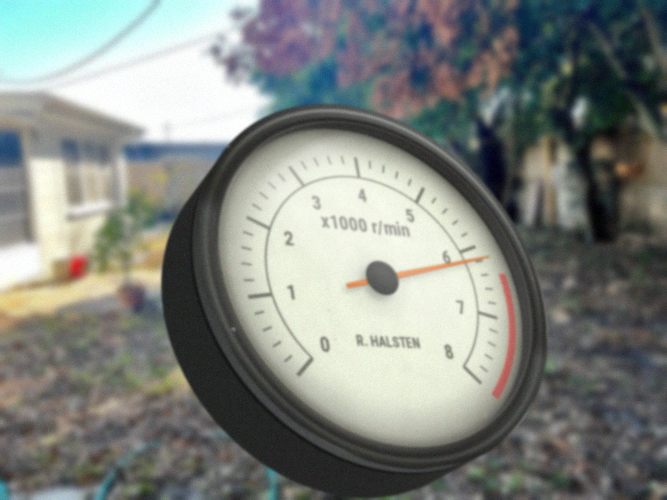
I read 6200 rpm
